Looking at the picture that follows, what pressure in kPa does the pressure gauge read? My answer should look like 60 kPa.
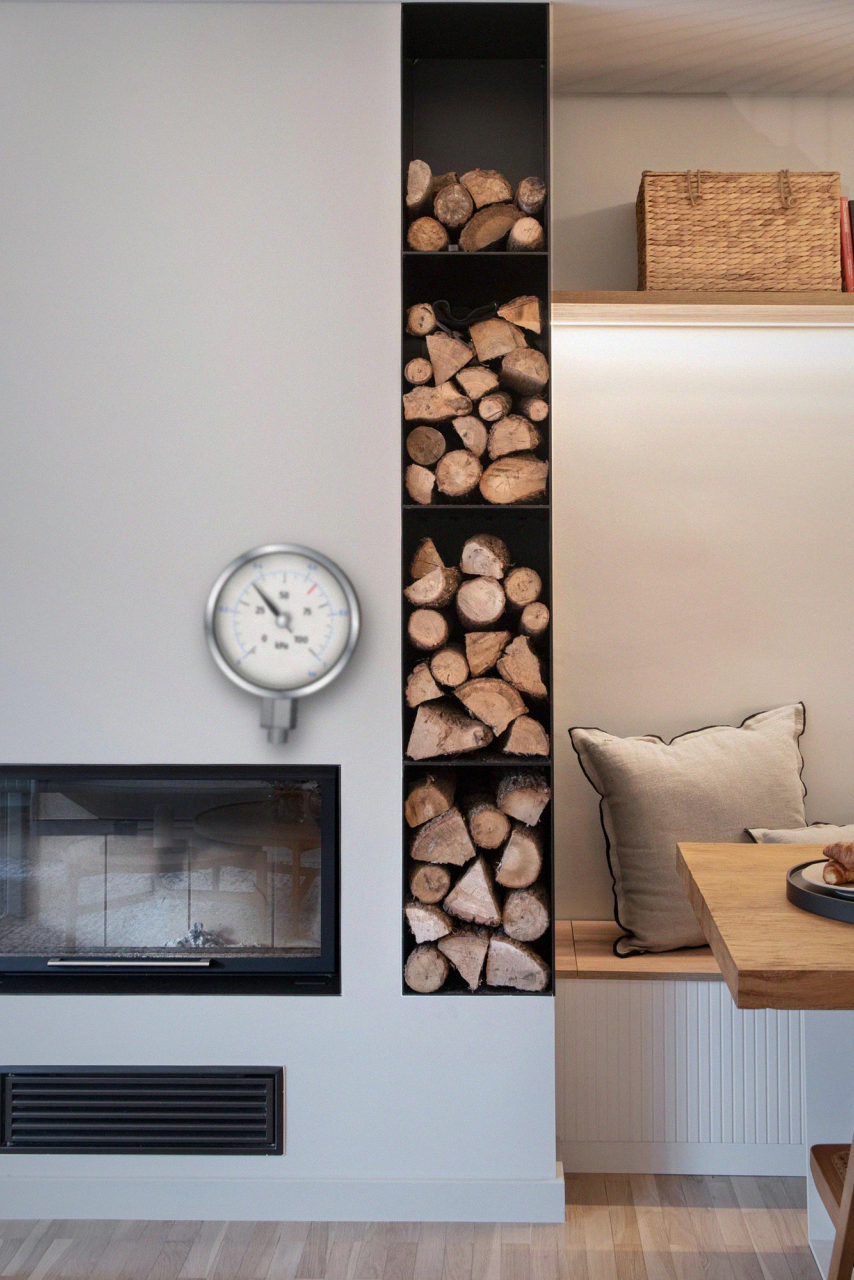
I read 35 kPa
